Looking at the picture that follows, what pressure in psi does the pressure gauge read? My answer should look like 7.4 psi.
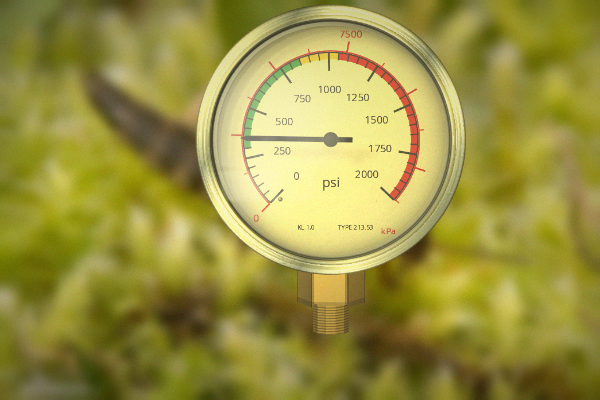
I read 350 psi
